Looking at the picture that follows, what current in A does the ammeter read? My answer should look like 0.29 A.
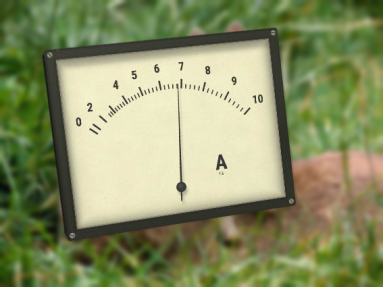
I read 6.8 A
